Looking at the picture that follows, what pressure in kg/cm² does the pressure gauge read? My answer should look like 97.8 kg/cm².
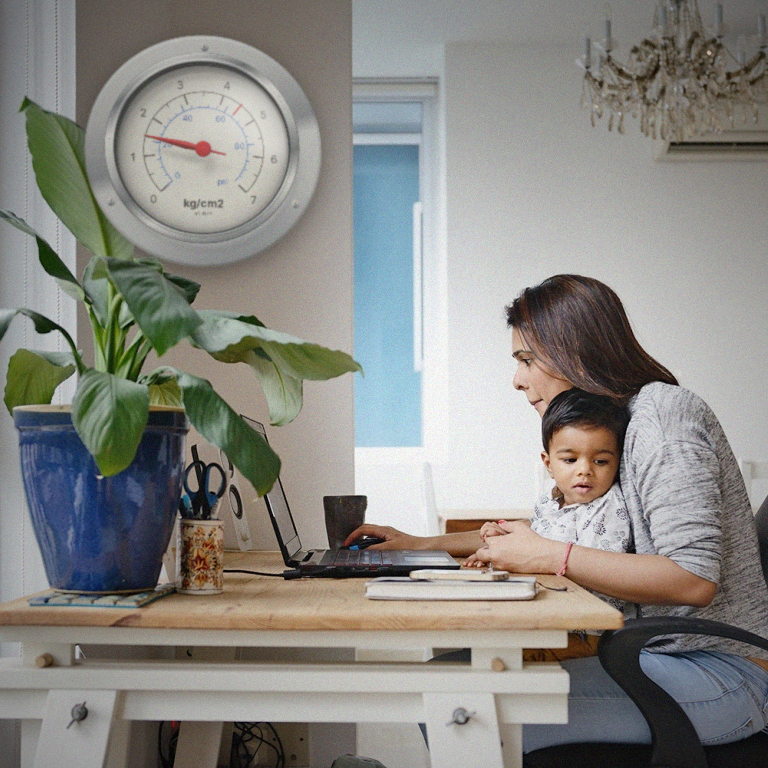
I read 1.5 kg/cm²
